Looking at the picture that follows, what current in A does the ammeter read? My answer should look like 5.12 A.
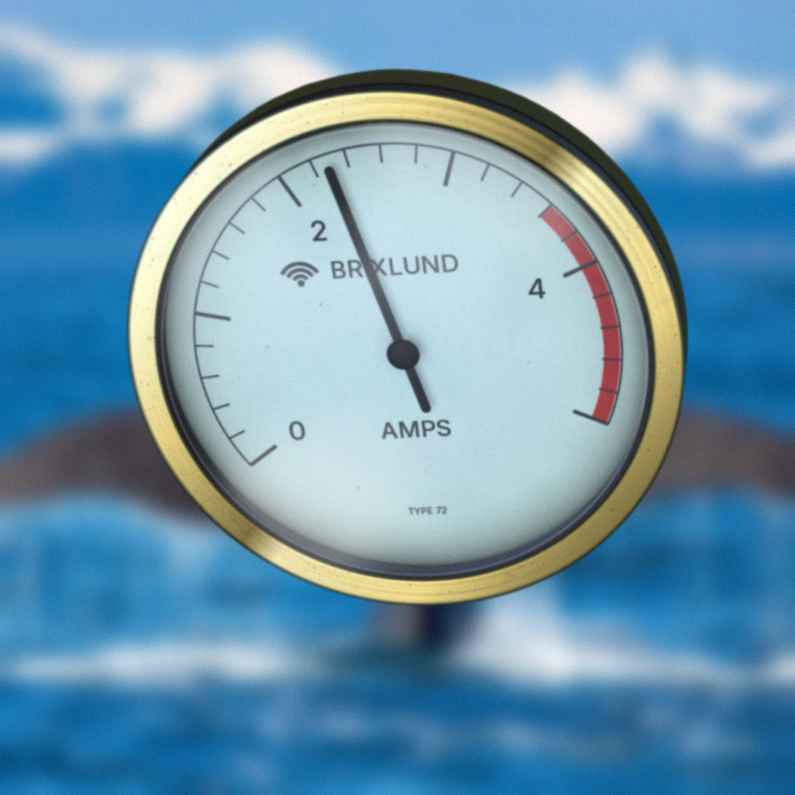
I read 2.3 A
